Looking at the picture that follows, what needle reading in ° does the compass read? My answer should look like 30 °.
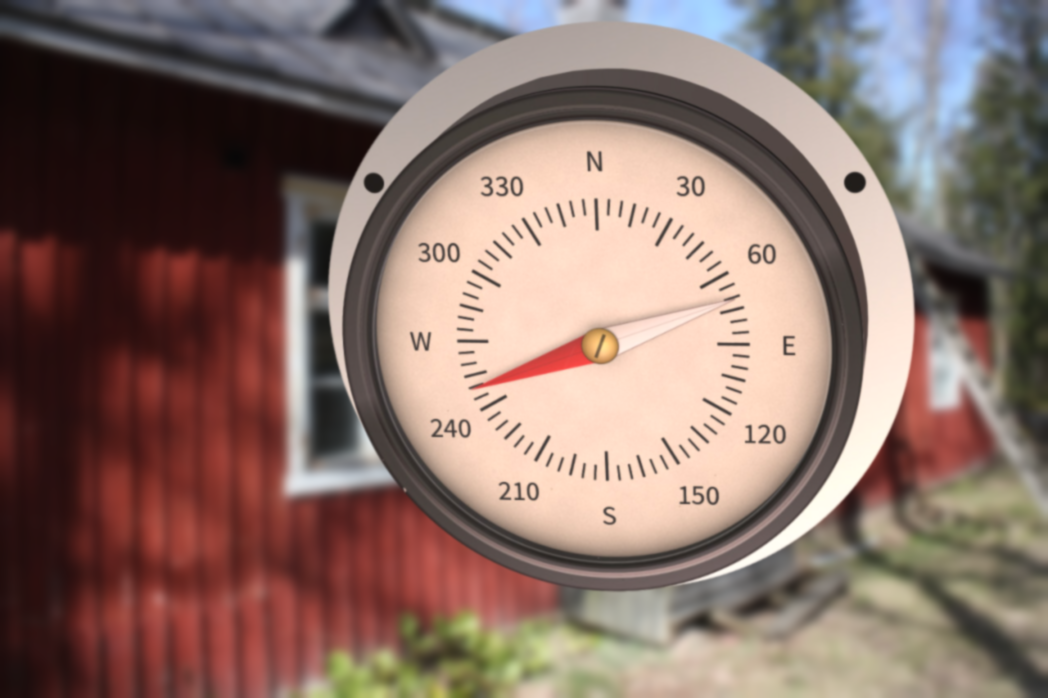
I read 250 °
